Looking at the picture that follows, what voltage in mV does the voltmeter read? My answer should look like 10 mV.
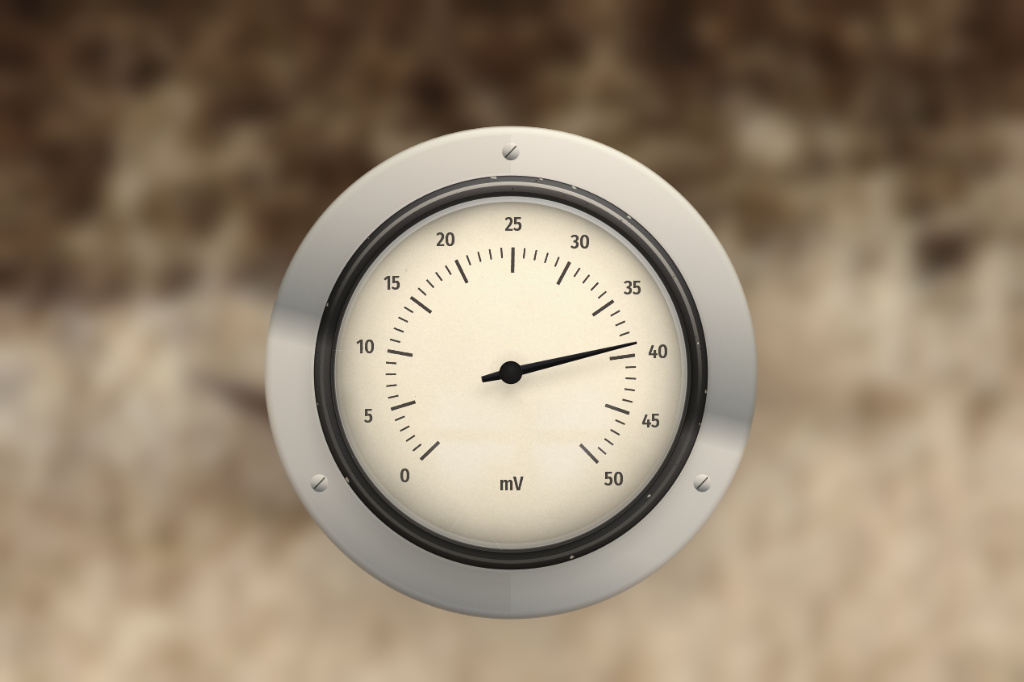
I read 39 mV
